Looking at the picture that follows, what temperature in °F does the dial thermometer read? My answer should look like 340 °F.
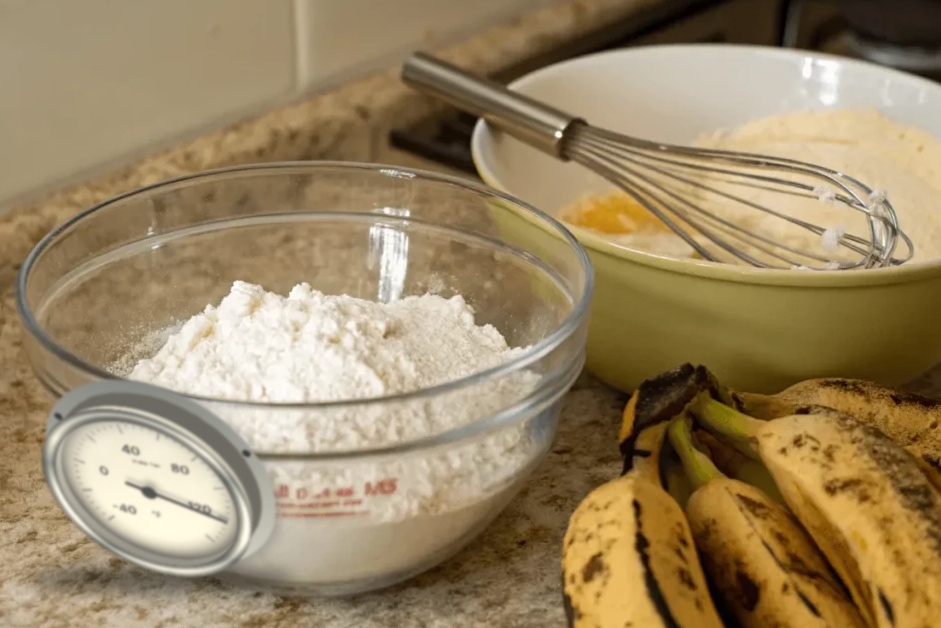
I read 120 °F
